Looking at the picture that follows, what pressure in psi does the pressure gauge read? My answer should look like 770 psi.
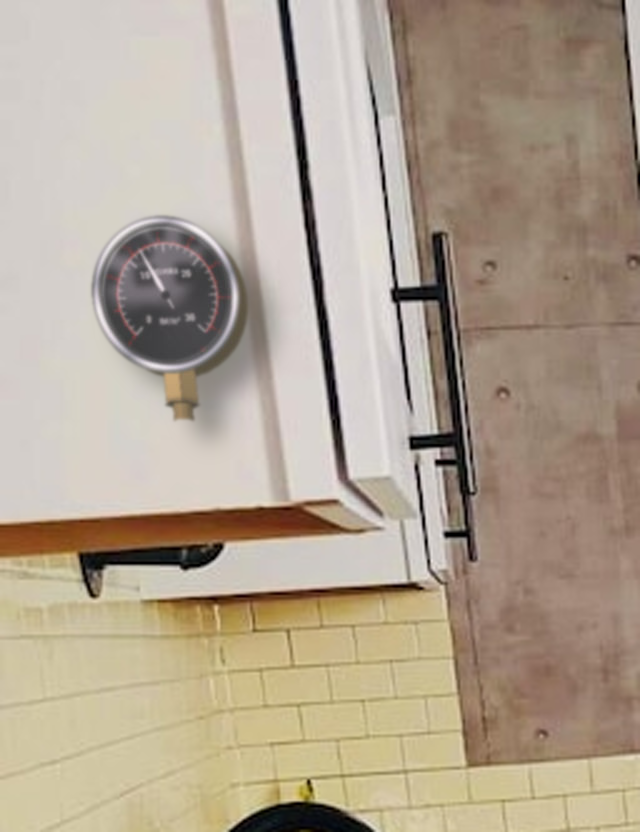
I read 12 psi
